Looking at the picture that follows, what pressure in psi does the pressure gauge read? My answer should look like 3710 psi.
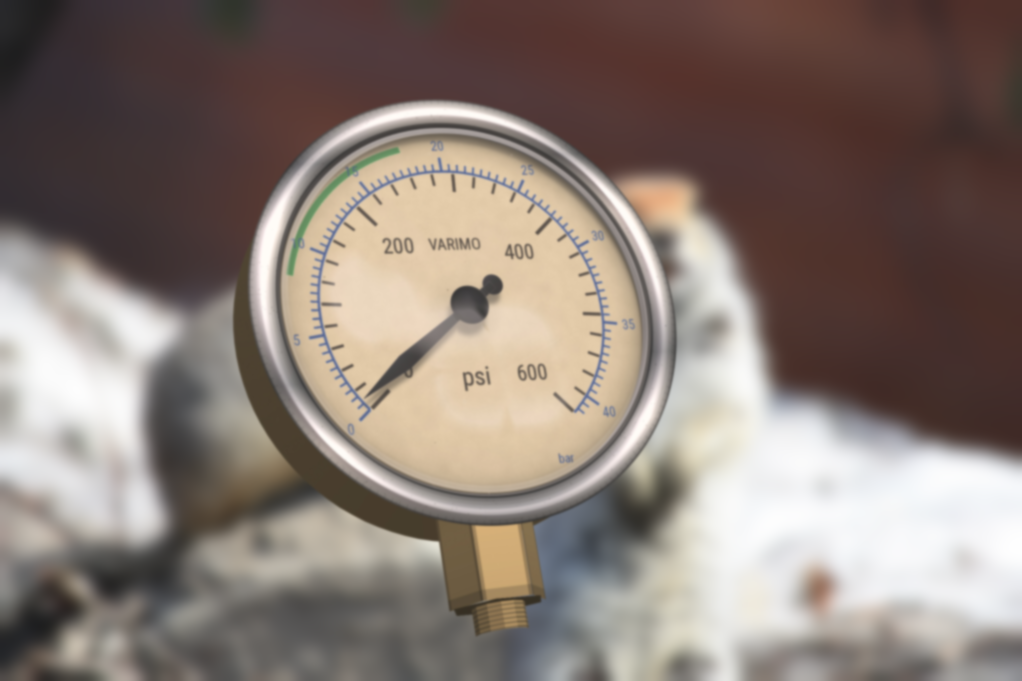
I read 10 psi
